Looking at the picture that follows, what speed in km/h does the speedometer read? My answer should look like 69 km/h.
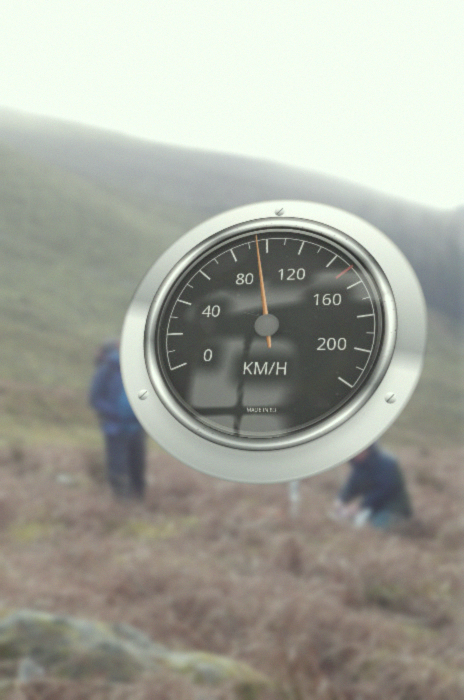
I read 95 km/h
